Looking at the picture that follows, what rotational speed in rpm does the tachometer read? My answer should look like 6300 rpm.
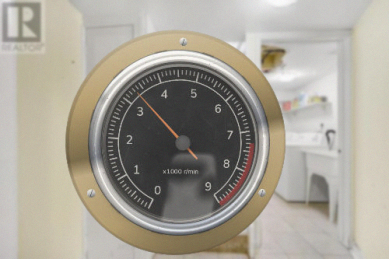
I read 3300 rpm
